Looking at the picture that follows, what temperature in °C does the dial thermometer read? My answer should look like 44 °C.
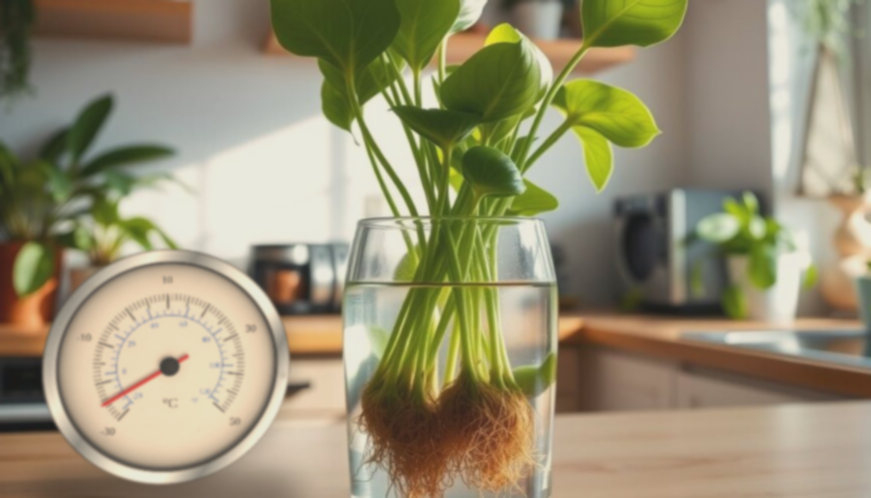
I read -25 °C
